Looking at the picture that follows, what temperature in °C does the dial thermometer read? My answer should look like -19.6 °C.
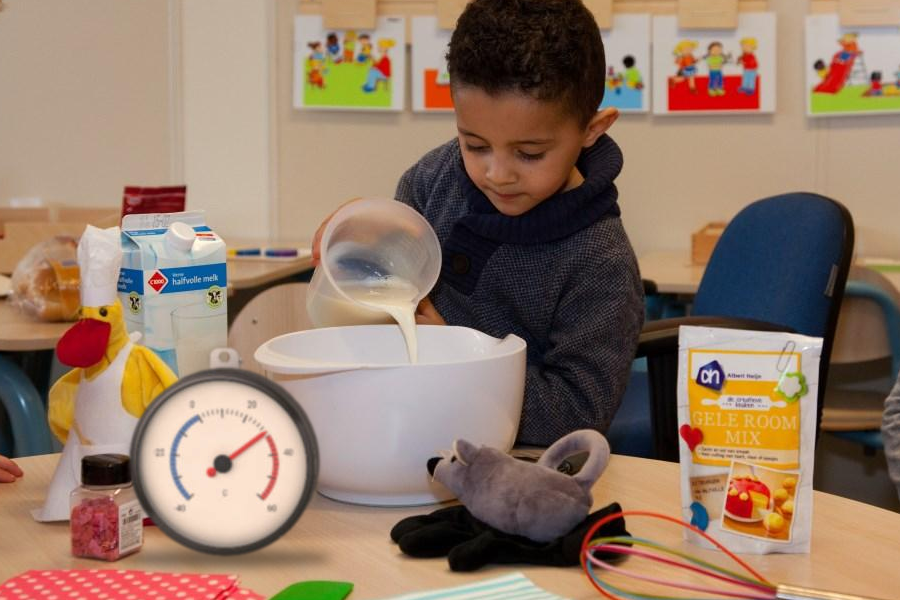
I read 30 °C
